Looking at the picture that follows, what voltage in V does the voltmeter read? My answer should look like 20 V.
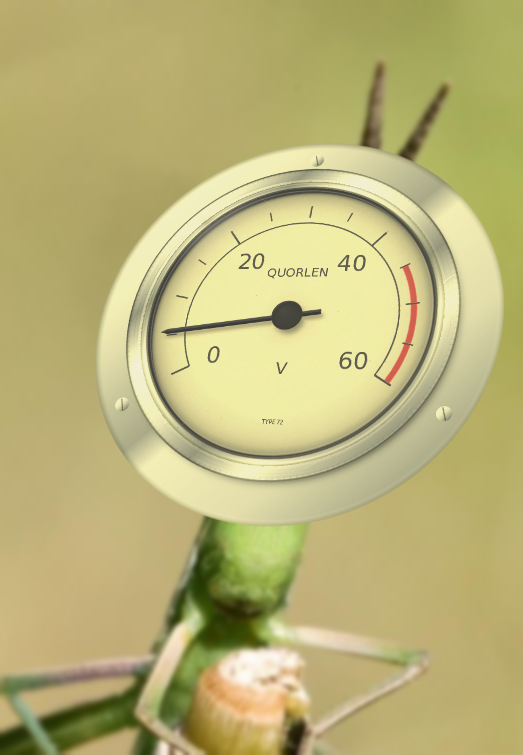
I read 5 V
